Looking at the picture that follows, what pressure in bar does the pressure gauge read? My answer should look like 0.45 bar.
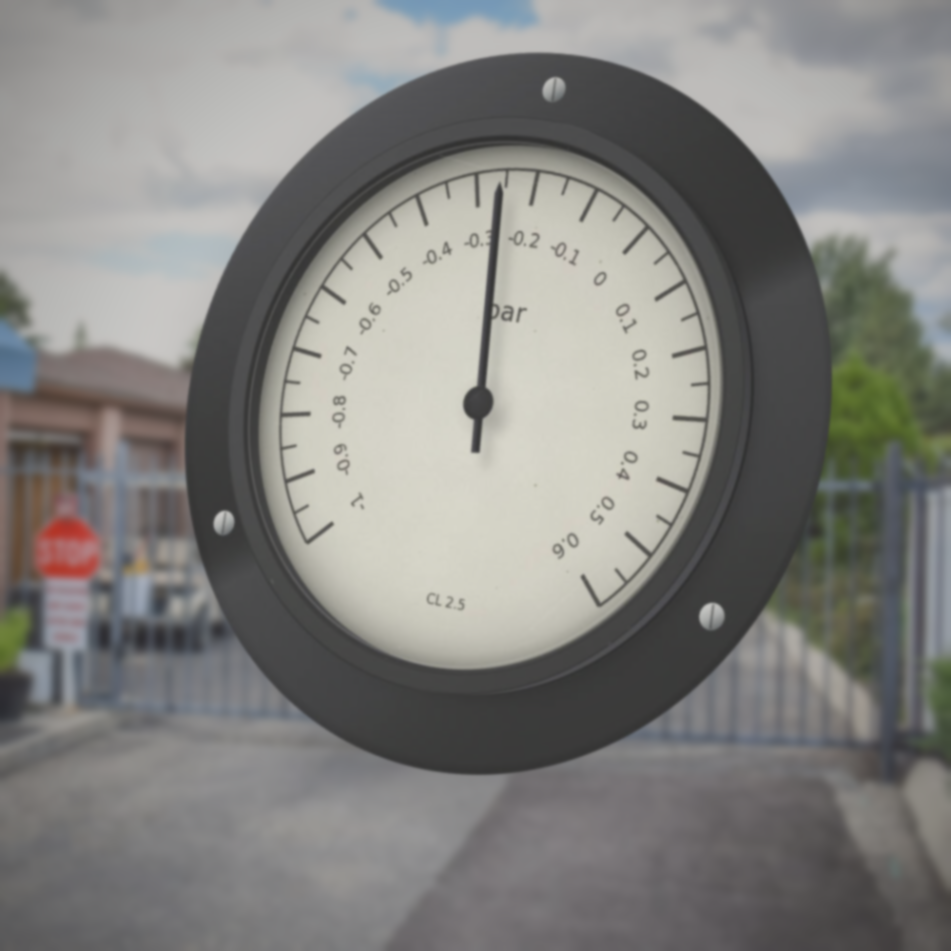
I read -0.25 bar
